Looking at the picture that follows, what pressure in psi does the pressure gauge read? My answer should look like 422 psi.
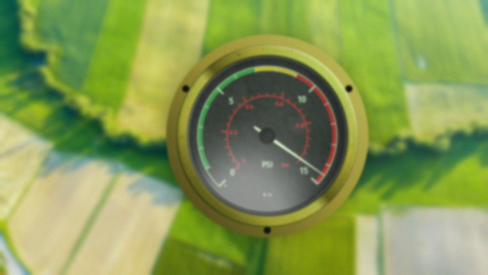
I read 14.5 psi
